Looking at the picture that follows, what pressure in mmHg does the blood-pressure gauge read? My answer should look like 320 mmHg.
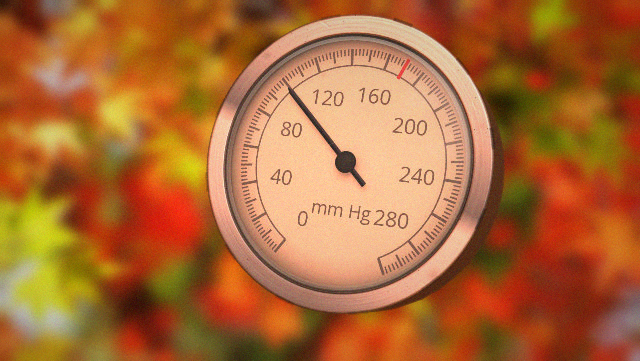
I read 100 mmHg
